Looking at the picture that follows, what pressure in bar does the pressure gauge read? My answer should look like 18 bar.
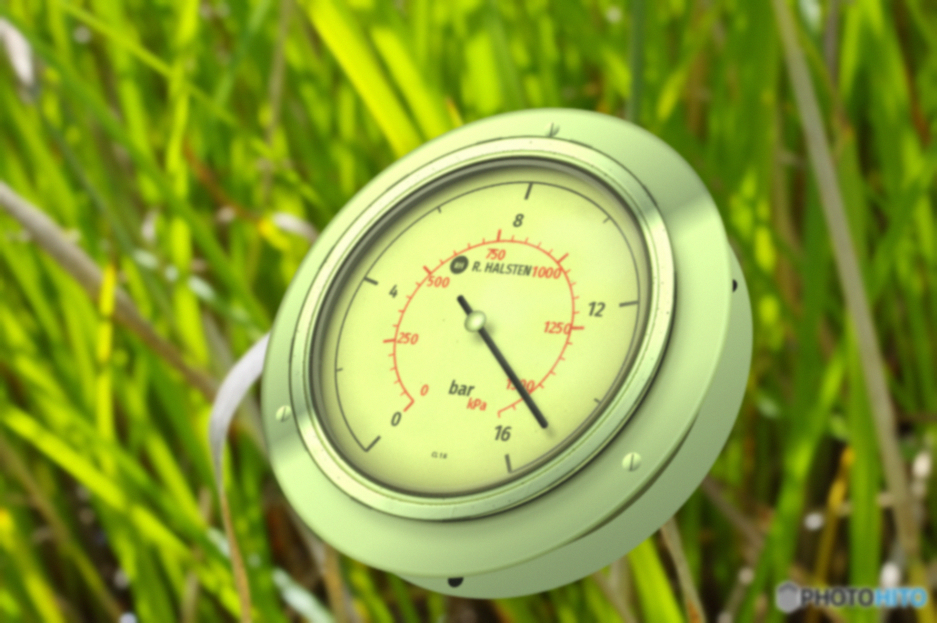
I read 15 bar
